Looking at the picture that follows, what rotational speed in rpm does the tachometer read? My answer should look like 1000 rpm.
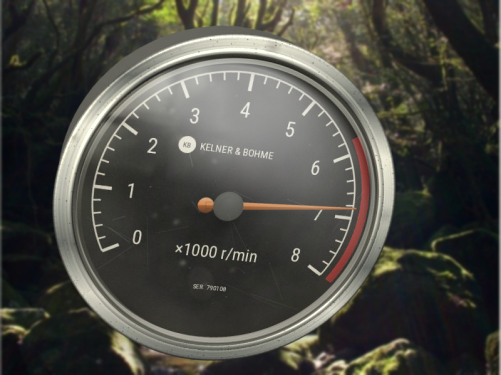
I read 6800 rpm
